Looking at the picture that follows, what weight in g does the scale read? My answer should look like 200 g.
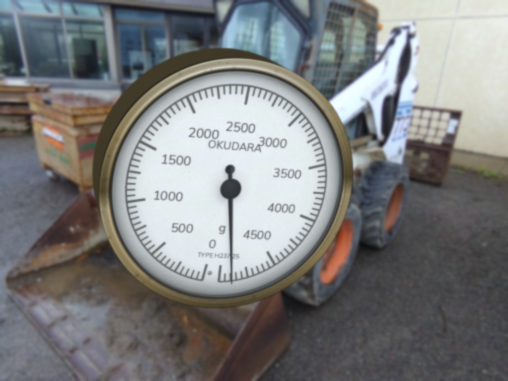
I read 4900 g
